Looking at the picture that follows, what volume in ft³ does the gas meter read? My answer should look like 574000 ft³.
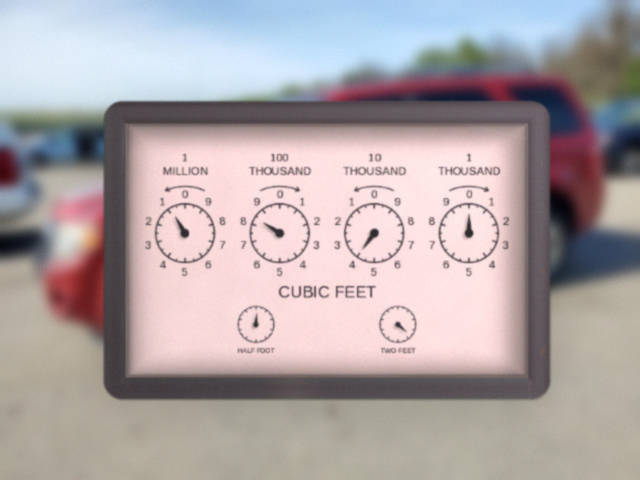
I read 84000 ft³
